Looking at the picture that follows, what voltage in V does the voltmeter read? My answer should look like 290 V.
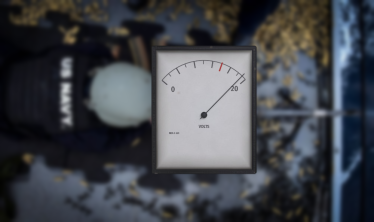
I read 19 V
